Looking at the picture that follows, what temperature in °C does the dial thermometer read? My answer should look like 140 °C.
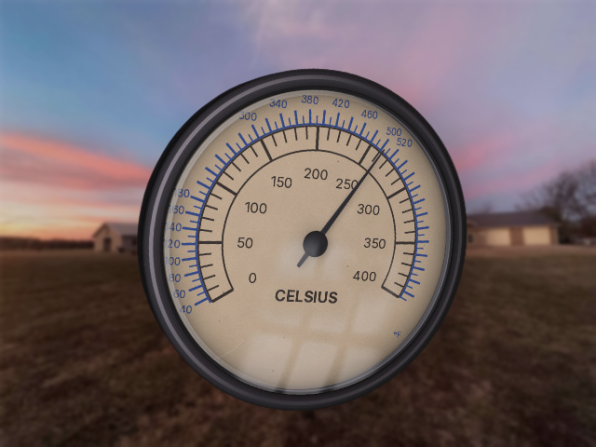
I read 260 °C
